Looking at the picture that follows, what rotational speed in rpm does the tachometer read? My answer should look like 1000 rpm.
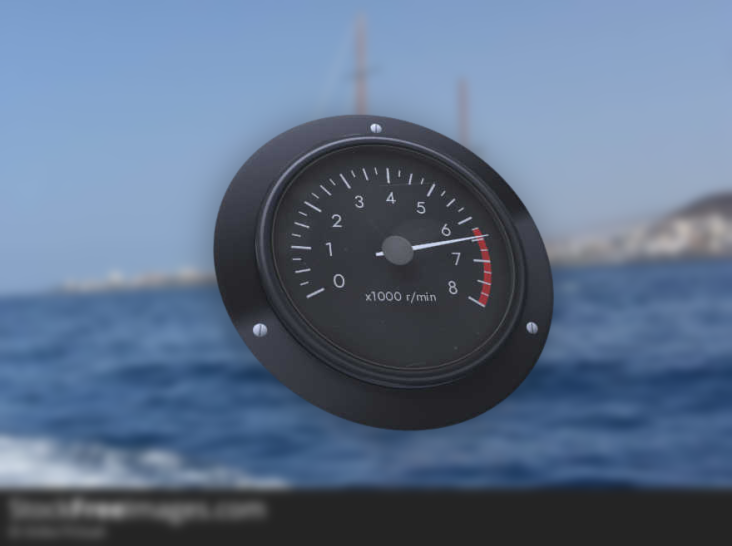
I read 6500 rpm
